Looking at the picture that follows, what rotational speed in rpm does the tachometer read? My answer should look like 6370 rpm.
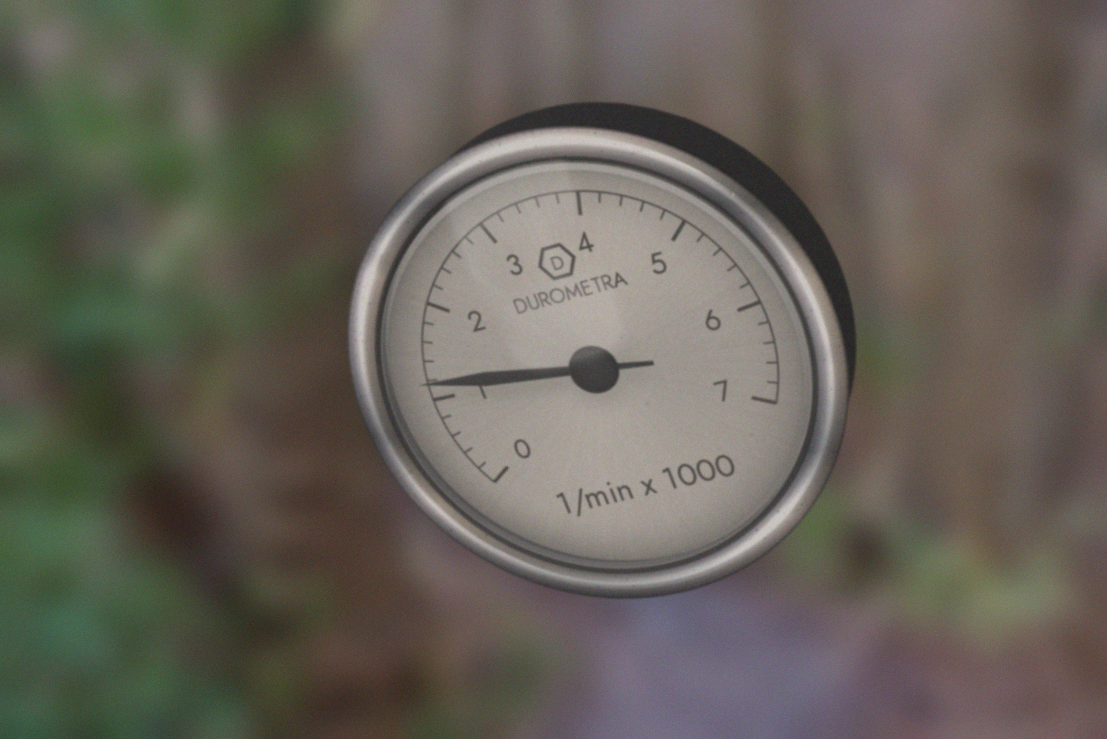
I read 1200 rpm
